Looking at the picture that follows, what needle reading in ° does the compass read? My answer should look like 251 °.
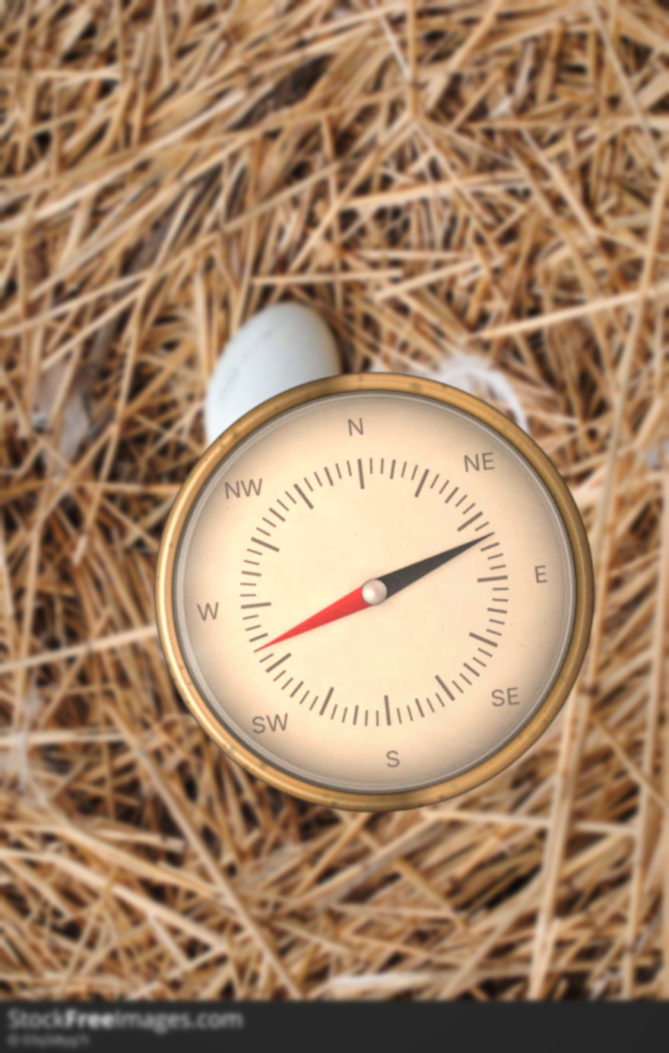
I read 250 °
